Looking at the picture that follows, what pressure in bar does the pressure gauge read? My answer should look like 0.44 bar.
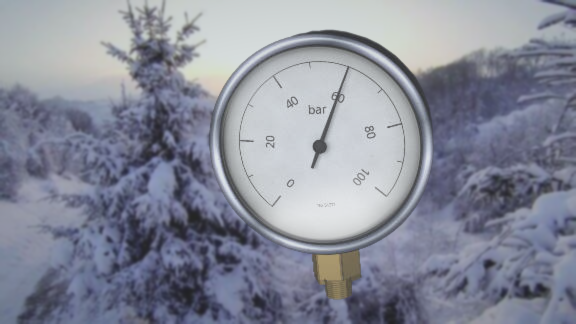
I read 60 bar
